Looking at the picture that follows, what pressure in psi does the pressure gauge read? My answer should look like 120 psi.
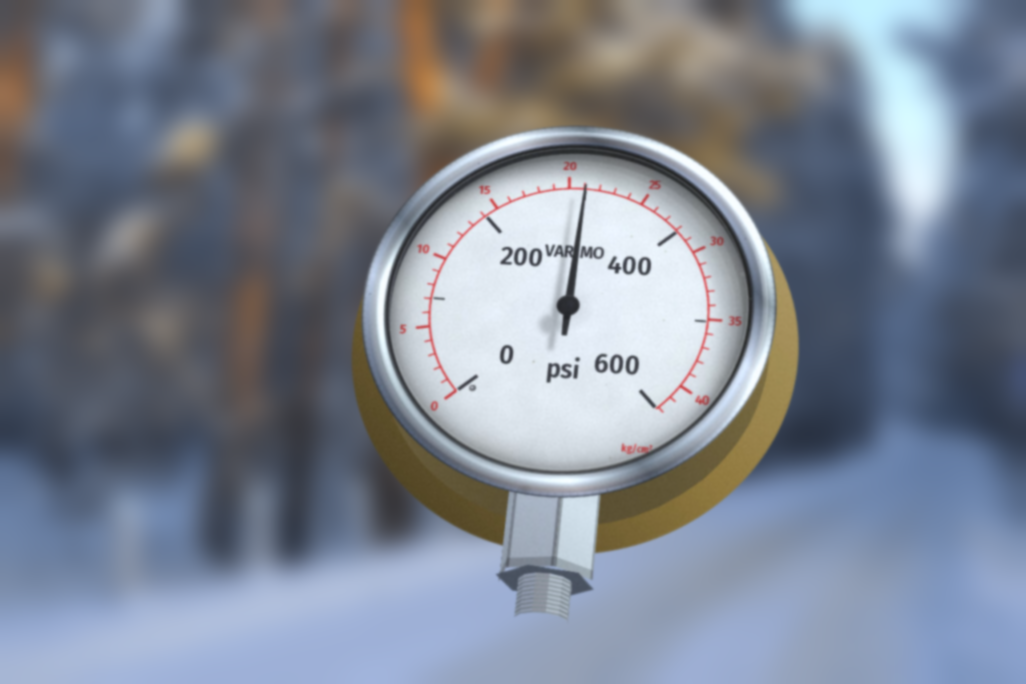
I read 300 psi
